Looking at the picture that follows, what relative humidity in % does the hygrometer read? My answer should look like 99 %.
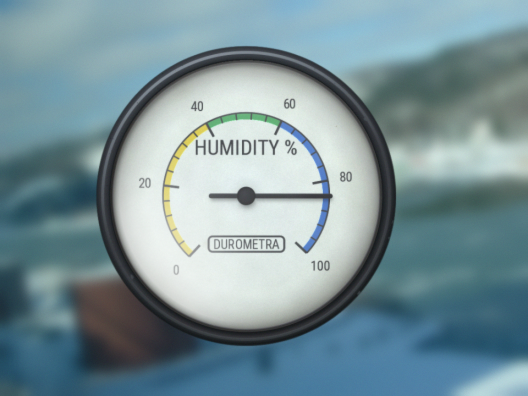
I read 84 %
